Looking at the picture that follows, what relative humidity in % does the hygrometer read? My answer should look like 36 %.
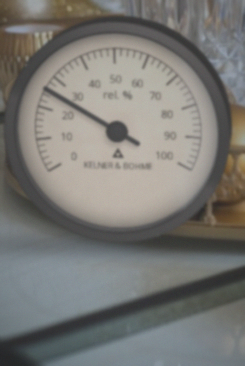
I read 26 %
